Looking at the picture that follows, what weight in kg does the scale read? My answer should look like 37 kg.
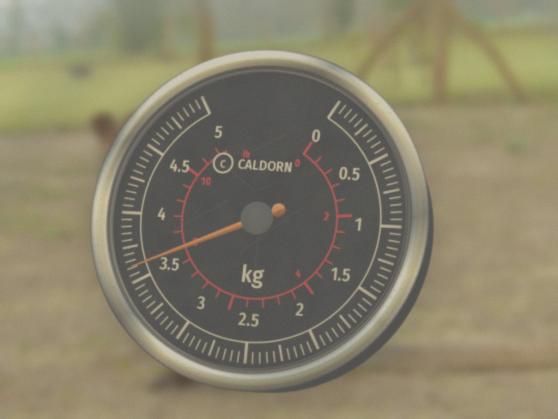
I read 3.6 kg
